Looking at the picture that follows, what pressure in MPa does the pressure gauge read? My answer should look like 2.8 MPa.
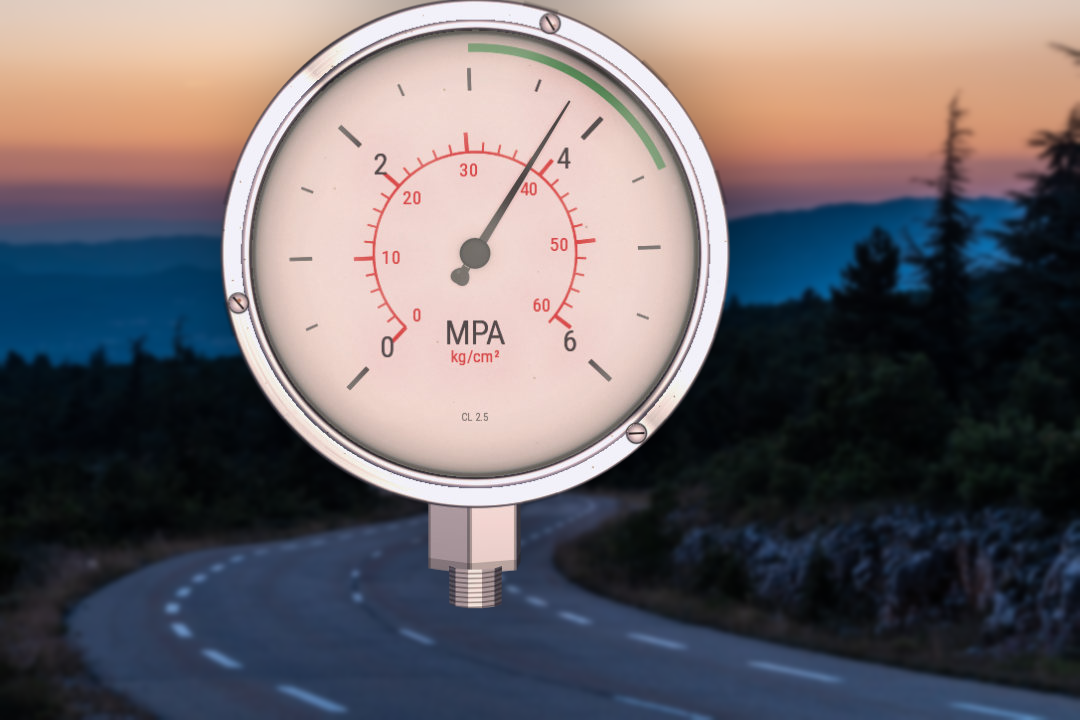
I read 3.75 MPa
